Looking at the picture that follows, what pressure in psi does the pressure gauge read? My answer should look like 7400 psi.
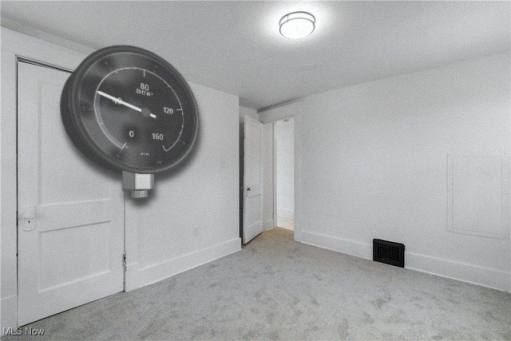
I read 40 psi
